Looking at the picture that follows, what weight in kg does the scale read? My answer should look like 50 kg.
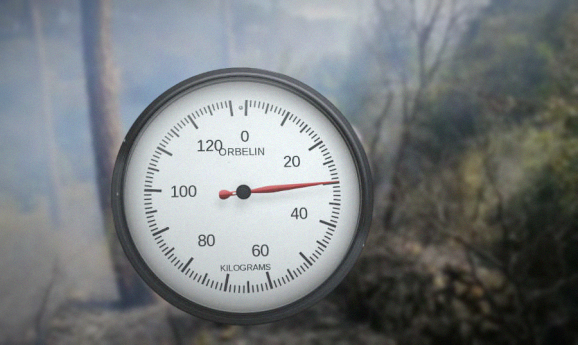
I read 30 kg
